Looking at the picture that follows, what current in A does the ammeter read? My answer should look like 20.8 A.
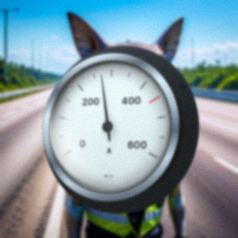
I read 275 A
